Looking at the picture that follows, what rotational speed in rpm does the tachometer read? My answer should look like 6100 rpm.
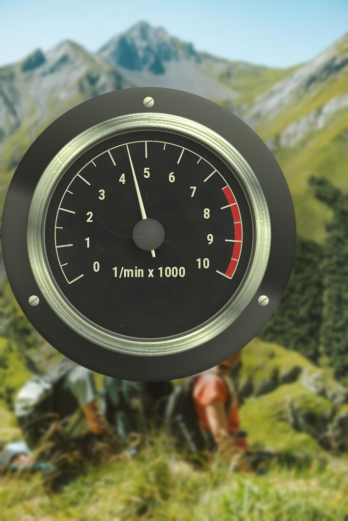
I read 4500 rpm
